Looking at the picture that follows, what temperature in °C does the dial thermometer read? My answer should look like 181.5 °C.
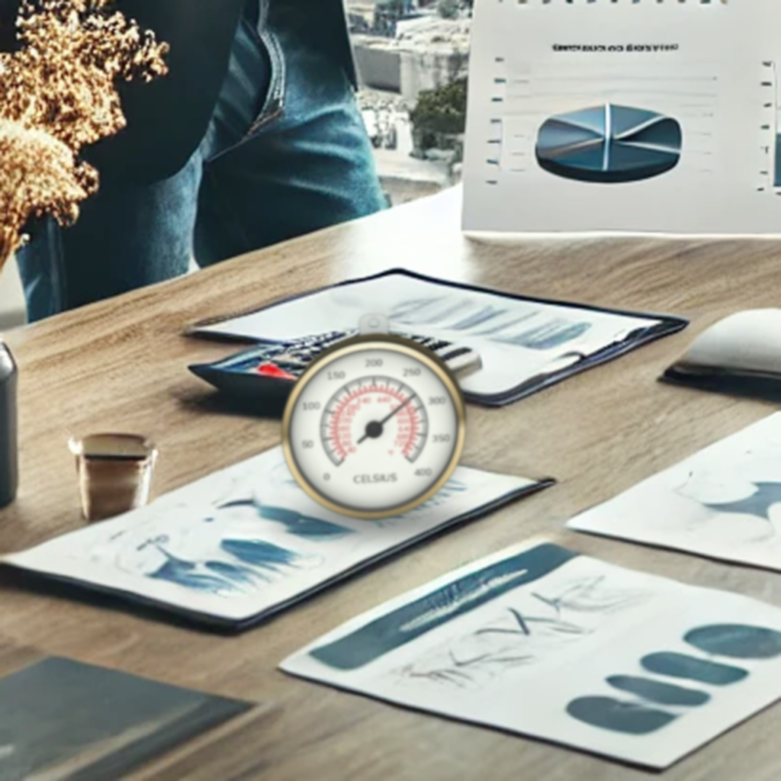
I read 275 °C
